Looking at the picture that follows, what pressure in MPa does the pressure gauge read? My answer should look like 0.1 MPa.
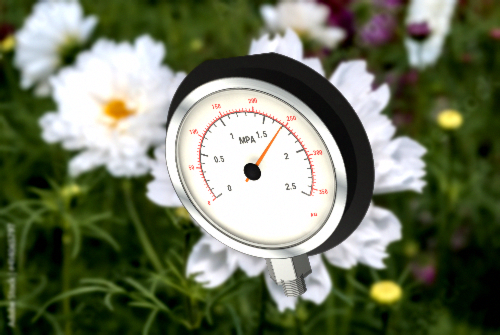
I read 1.7 MPa
